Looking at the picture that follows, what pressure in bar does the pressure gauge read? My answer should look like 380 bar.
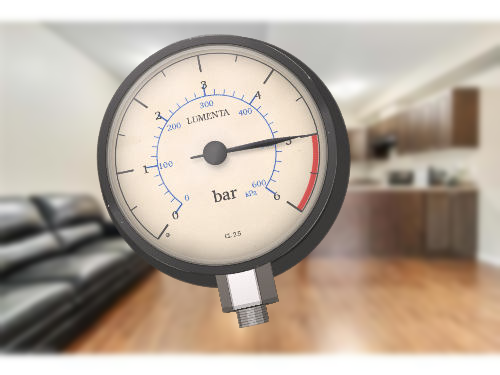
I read 5 bar
